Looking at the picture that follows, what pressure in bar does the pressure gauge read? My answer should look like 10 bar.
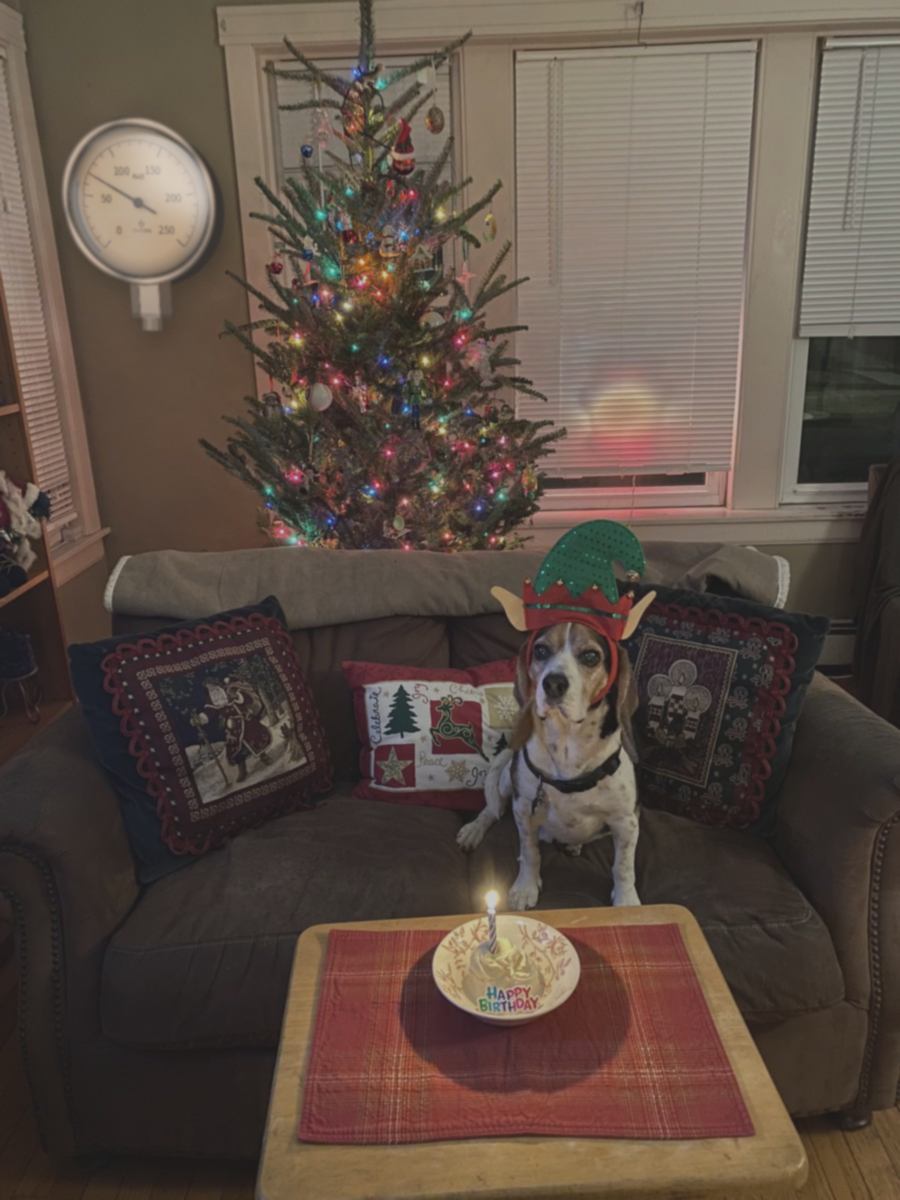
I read 70 bar
